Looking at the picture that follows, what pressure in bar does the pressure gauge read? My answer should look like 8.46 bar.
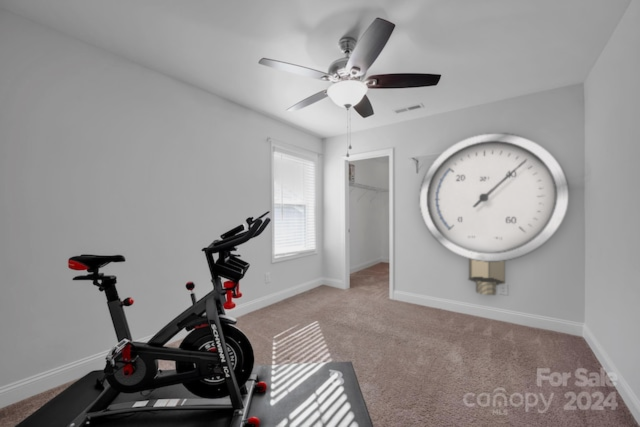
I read 40 bar
